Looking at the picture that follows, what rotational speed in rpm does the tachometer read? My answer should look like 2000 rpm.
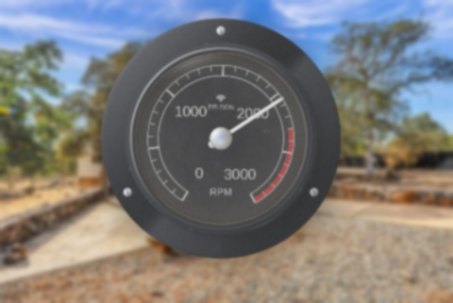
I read 2050 rpm
